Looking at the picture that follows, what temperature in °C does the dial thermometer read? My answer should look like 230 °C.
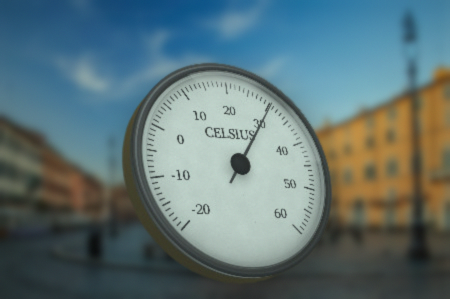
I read 30 °C
